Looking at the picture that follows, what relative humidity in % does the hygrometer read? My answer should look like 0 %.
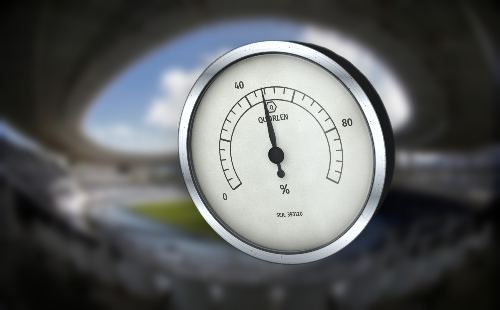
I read 48 %
